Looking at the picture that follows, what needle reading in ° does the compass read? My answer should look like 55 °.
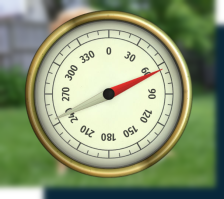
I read 65 °
